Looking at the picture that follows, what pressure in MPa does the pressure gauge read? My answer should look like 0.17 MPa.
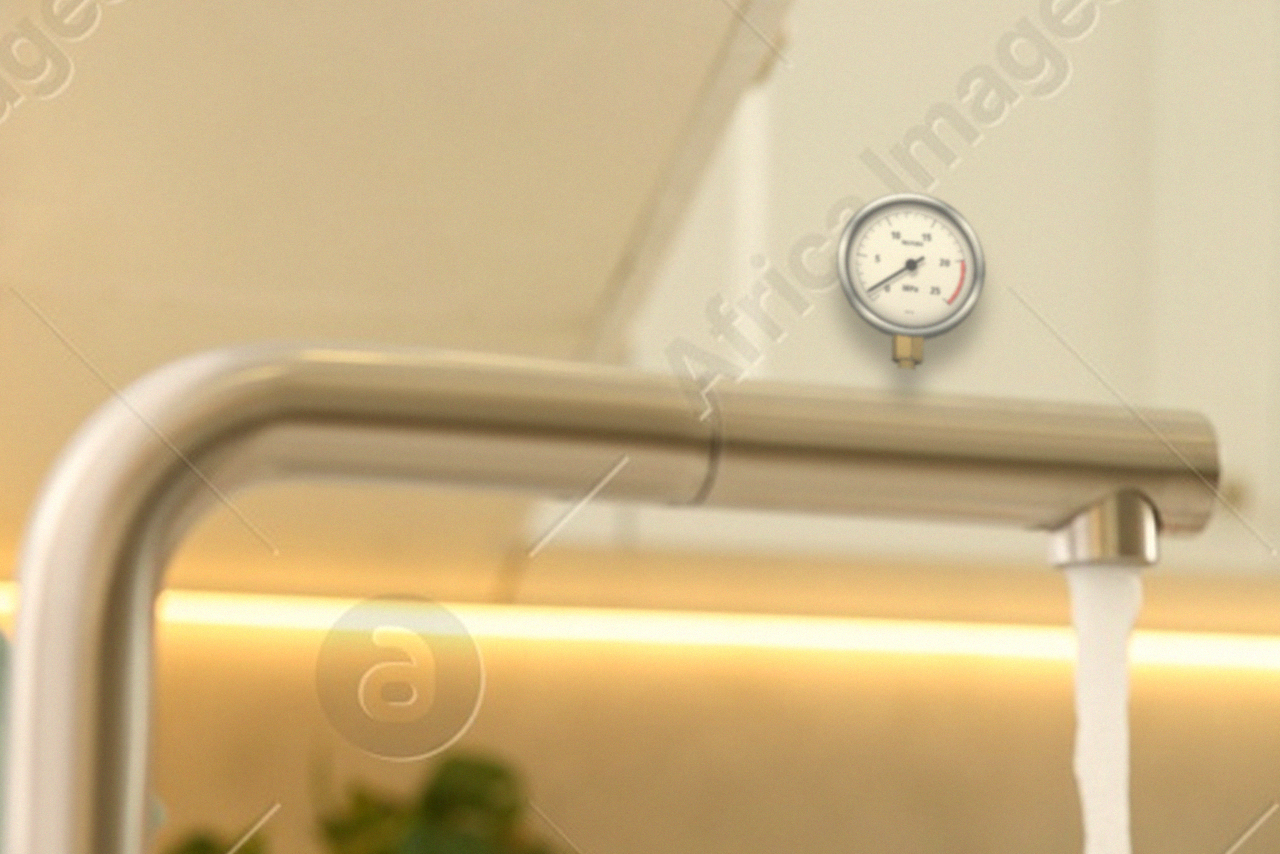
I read 1 MPa
